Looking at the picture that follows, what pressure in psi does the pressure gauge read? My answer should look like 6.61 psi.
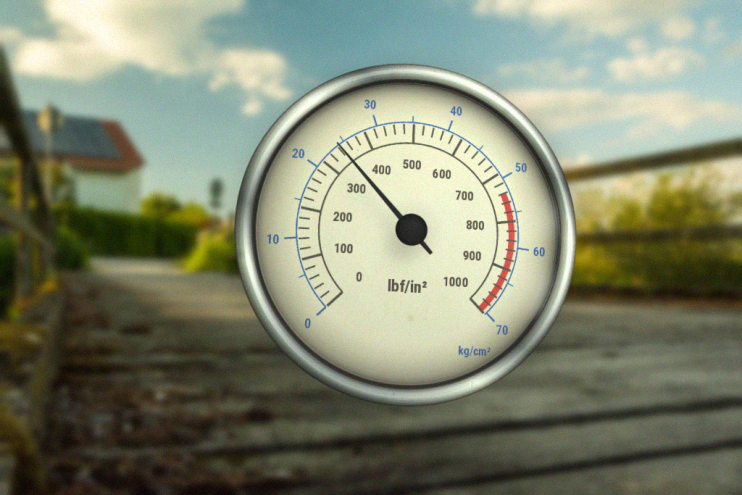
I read 340 psi
